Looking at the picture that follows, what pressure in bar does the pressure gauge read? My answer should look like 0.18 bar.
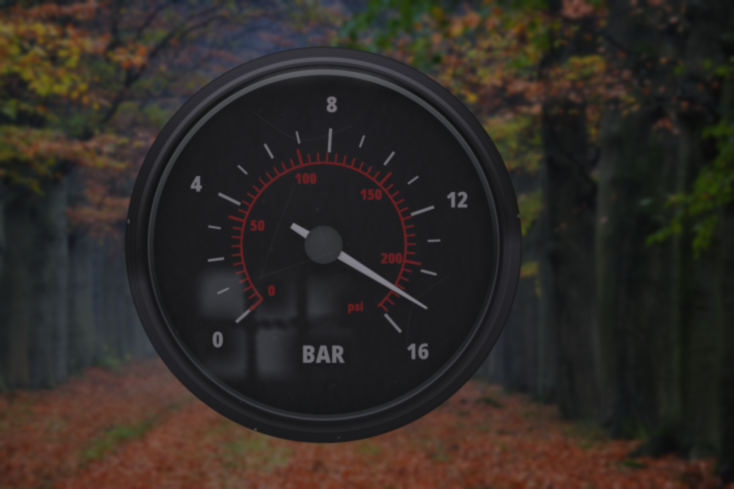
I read 15 bar
